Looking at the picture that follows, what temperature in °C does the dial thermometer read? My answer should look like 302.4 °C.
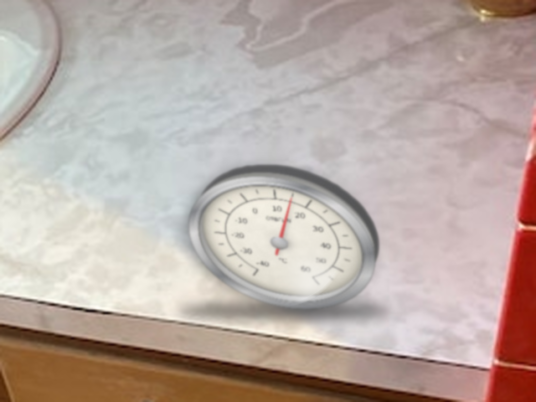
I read 15 °C
